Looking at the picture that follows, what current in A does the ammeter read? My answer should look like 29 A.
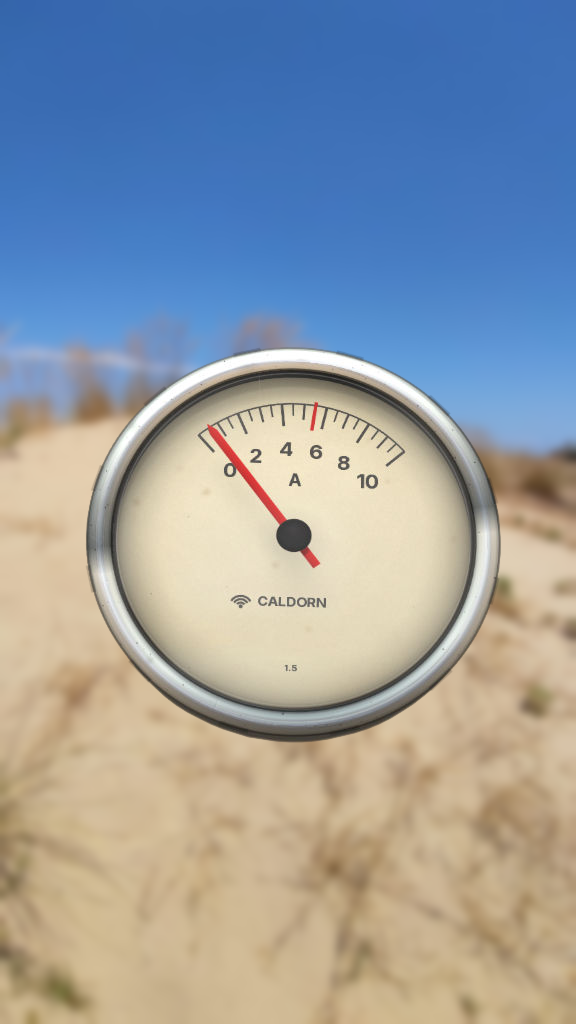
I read 0.5 A
